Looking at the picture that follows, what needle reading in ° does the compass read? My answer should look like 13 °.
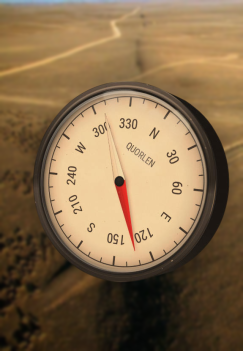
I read 130 °
